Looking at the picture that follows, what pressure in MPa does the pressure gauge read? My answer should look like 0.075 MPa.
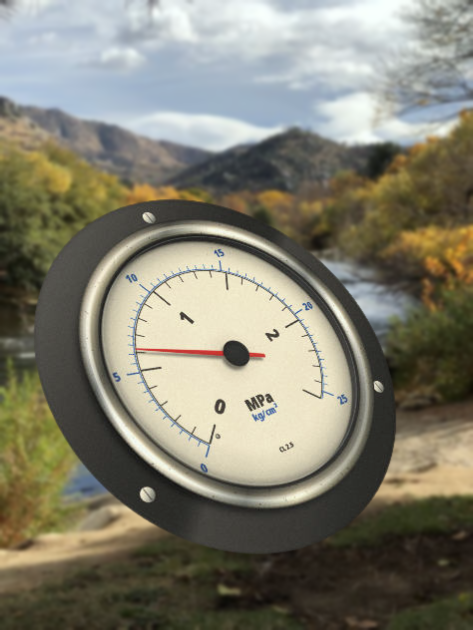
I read 0.6 MPa
